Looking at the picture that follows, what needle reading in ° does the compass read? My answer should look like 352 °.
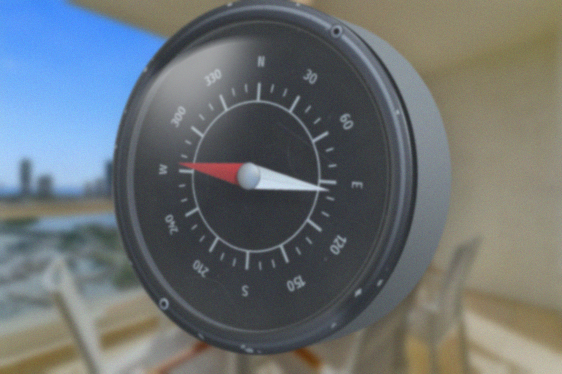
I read 275 °
